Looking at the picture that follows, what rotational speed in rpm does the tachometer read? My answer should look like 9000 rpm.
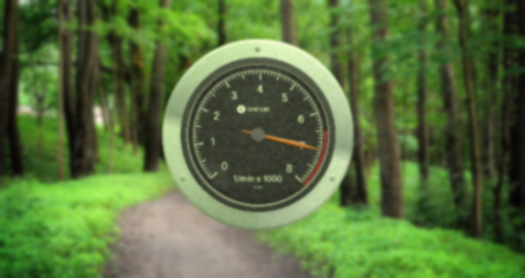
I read 7000 rpm
